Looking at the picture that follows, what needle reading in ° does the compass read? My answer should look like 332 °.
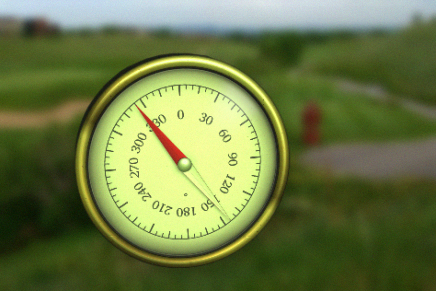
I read 325 °
